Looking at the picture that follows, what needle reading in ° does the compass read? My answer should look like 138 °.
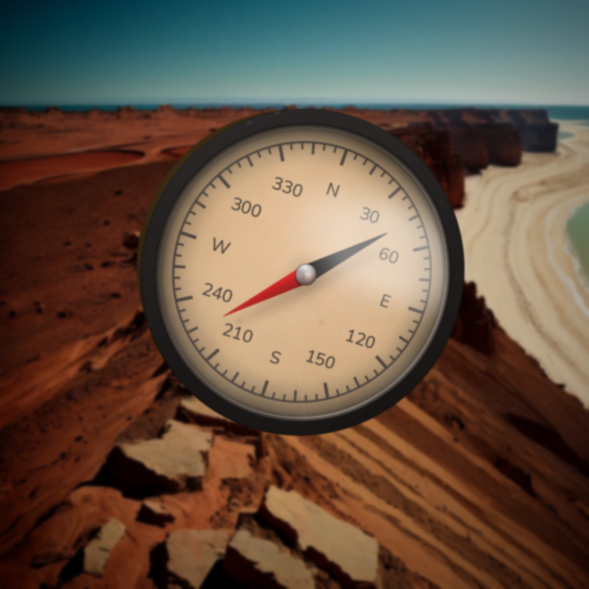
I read 225 °
